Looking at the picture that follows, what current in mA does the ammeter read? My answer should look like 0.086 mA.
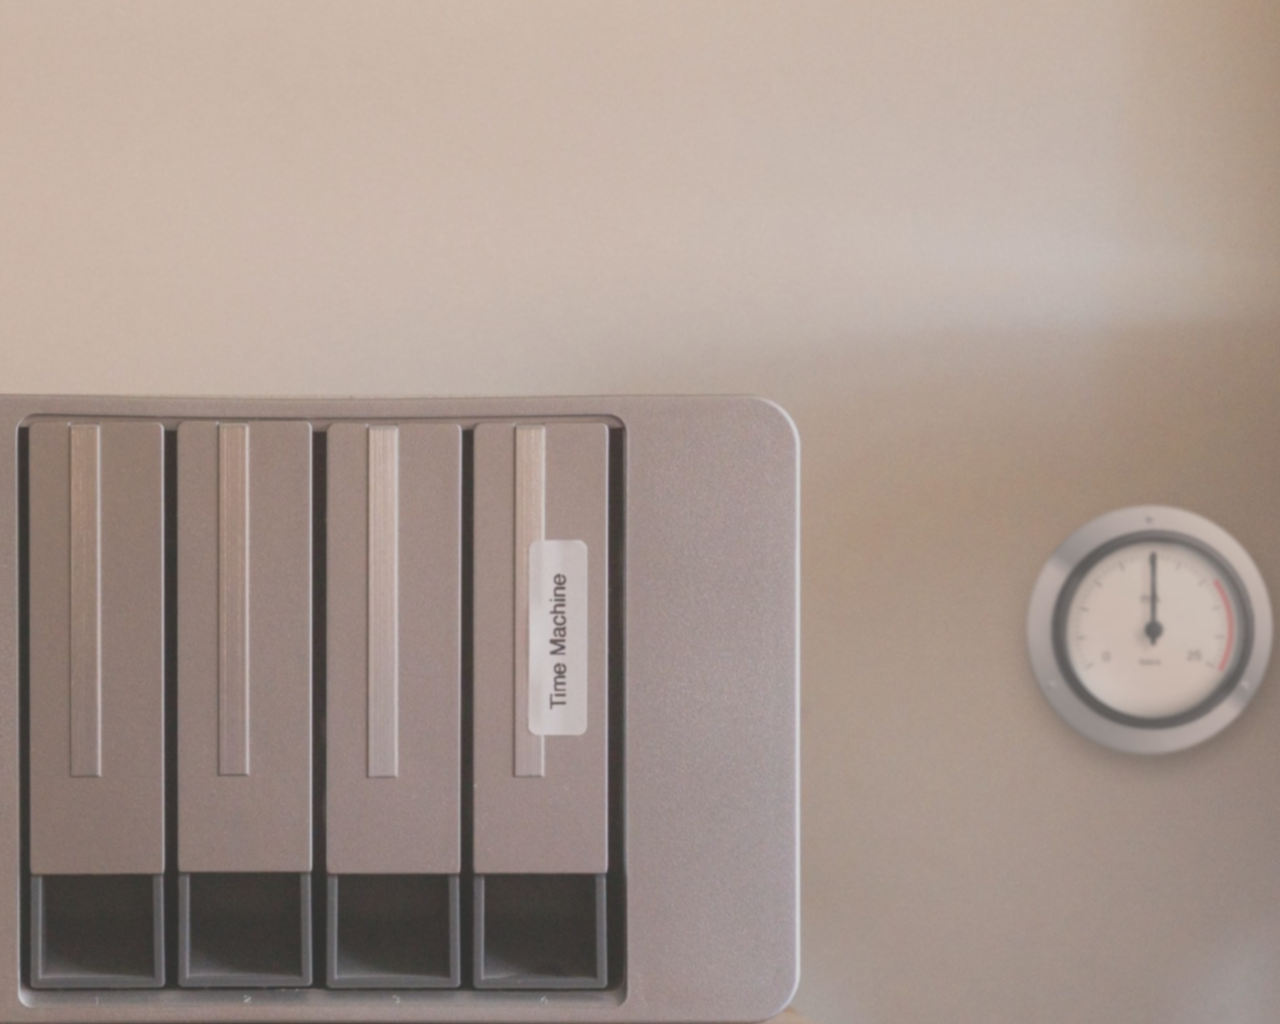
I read 12.5 mA
